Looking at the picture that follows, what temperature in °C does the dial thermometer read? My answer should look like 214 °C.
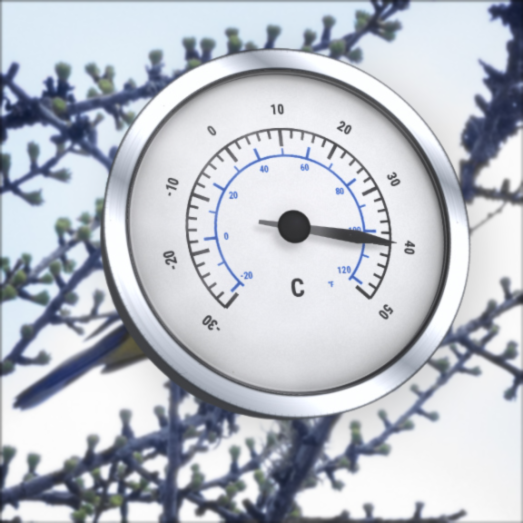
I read 40 °C
